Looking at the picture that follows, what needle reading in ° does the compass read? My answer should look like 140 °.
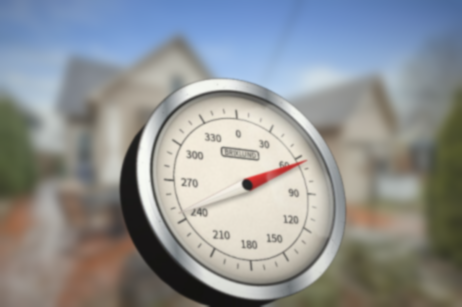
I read 65 °
